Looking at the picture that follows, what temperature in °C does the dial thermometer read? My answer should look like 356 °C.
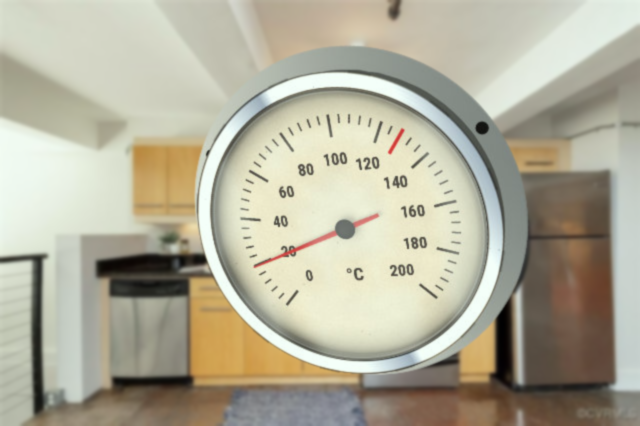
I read 20 °C
